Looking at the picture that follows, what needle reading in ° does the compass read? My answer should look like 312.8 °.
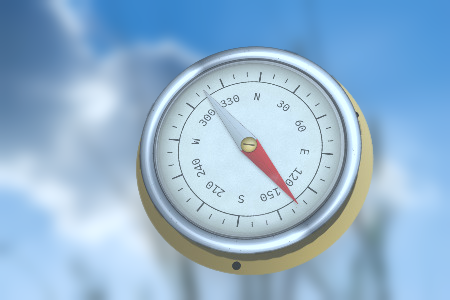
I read 135 °
